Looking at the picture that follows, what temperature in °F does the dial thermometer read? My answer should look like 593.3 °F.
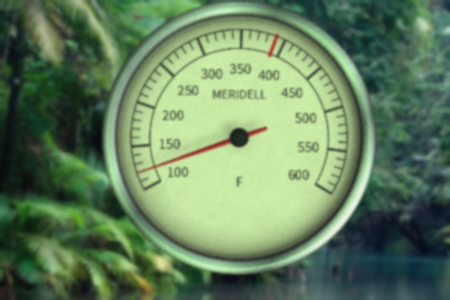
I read 120 °F
